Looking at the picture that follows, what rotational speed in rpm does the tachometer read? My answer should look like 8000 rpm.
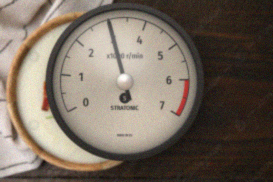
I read 3000 rpm
